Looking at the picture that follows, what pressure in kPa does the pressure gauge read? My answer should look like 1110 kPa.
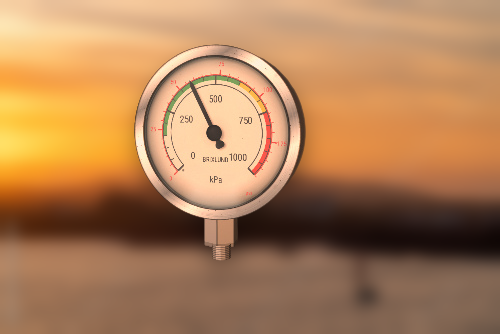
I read 400 kPa
